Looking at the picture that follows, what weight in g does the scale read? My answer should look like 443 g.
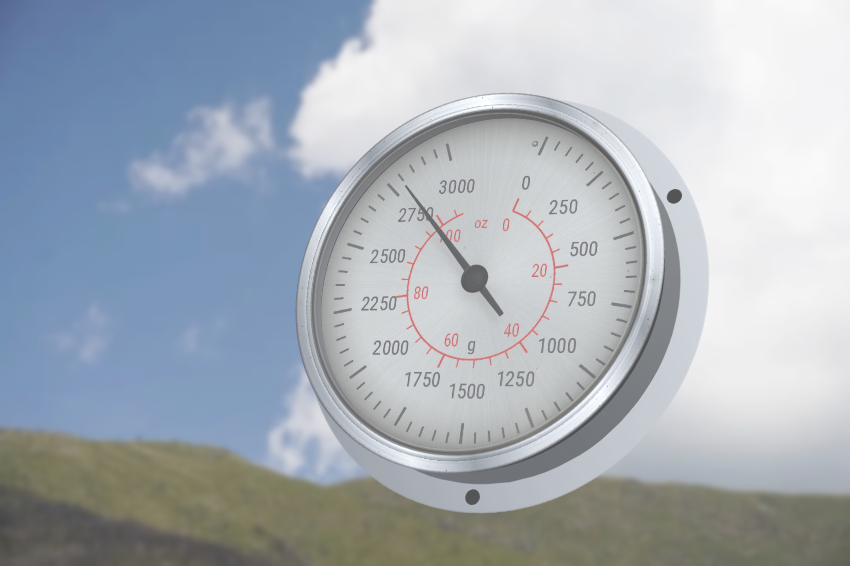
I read 2800 g
